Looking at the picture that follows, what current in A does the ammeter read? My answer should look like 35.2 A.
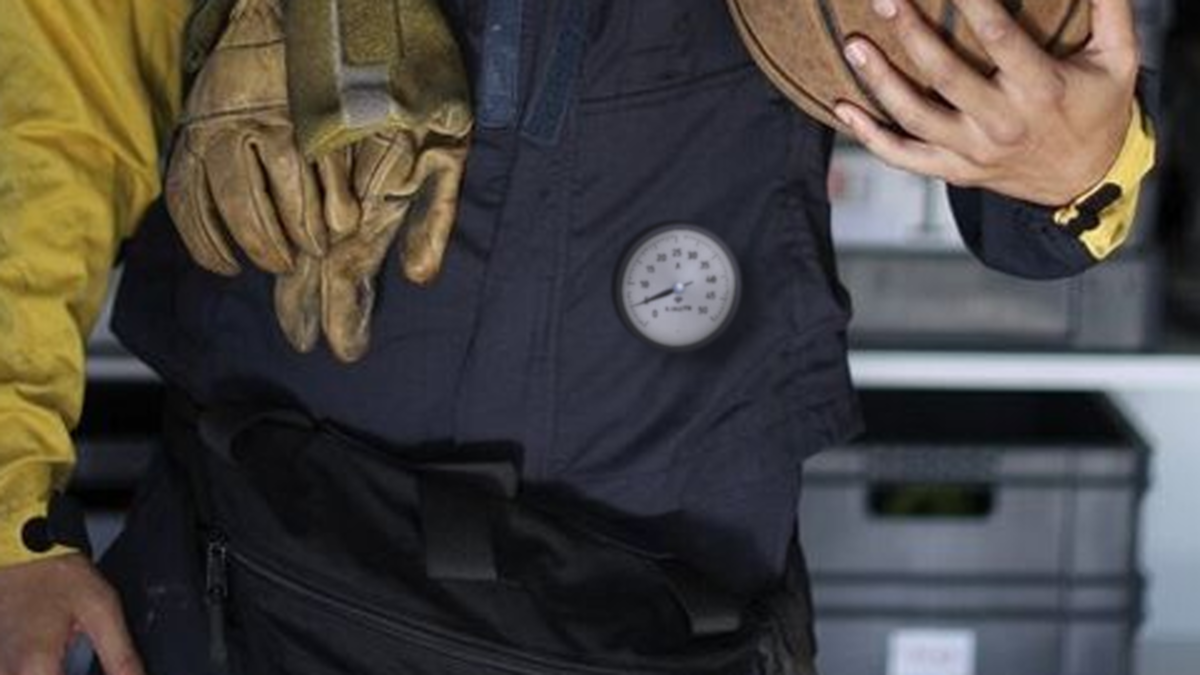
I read 5 A
